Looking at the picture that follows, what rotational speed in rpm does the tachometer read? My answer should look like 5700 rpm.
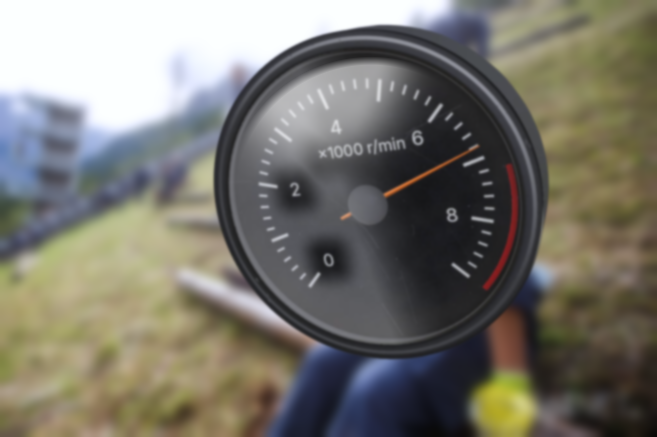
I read 6800 rpm
